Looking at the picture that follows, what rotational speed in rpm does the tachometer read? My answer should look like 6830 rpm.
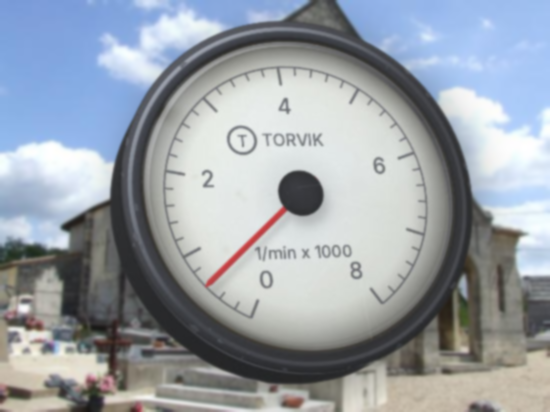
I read 600 rpm
